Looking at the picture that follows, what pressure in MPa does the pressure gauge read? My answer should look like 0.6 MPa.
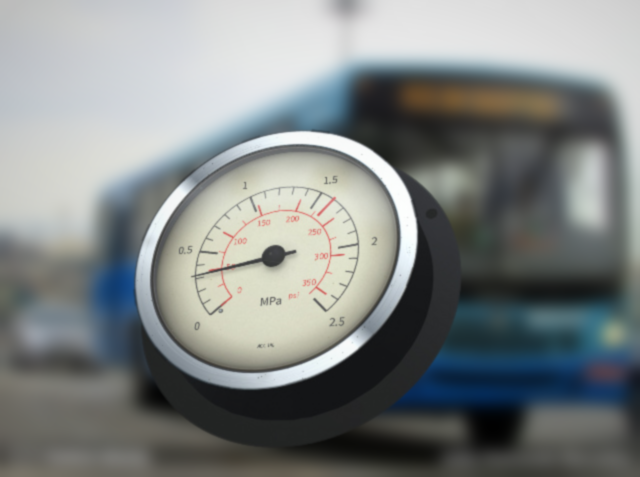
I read 0.3 MPa
